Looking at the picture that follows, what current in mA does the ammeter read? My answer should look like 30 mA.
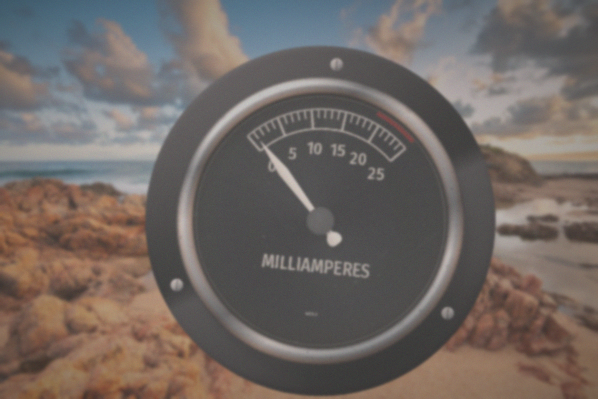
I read 1 mA
